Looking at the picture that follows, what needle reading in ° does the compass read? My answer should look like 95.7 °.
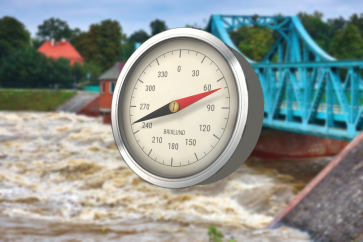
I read 70 °
